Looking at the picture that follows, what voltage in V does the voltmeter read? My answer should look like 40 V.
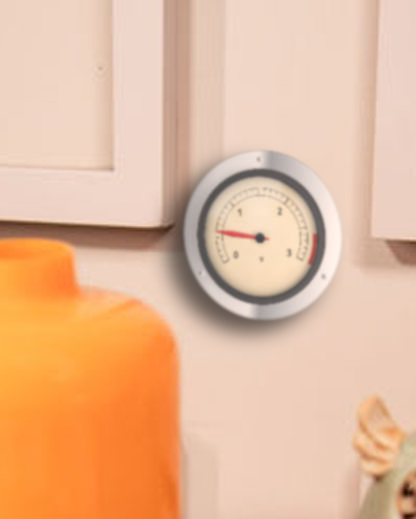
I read 0.5 V
